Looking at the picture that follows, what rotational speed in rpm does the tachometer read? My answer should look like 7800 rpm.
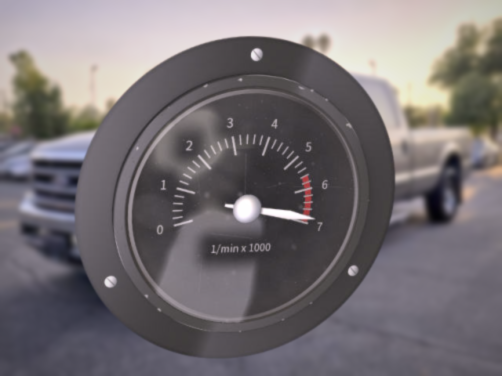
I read 6800 rpm
